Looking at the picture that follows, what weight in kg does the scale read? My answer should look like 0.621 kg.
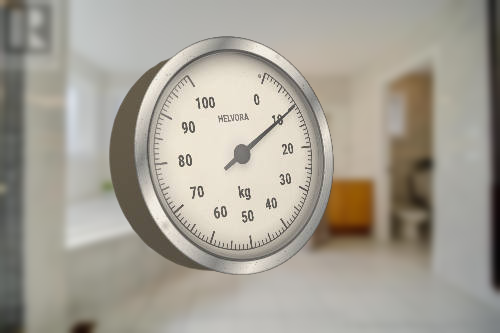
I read 10 kg
